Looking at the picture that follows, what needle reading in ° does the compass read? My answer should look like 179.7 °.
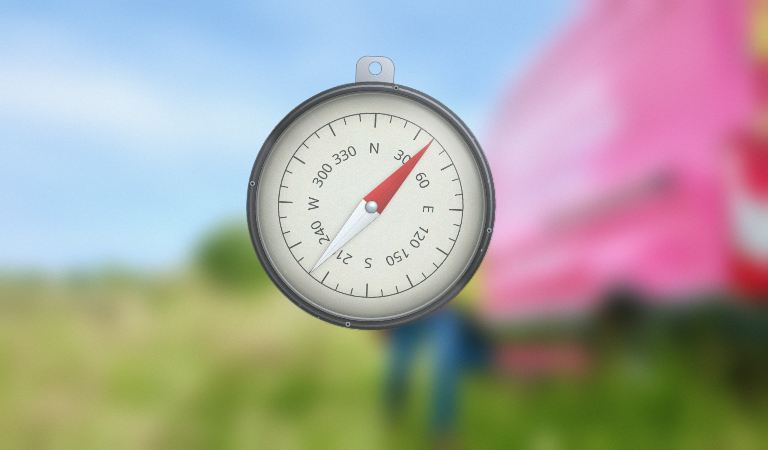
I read 40 °
